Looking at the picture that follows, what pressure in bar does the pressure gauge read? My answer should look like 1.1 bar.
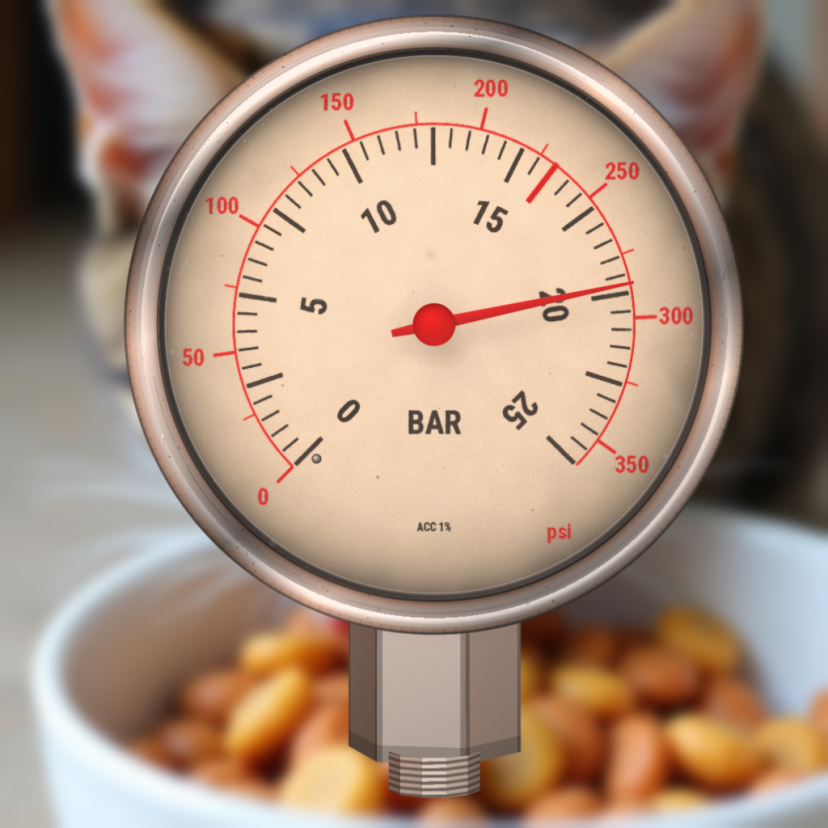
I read 19.75 bar
